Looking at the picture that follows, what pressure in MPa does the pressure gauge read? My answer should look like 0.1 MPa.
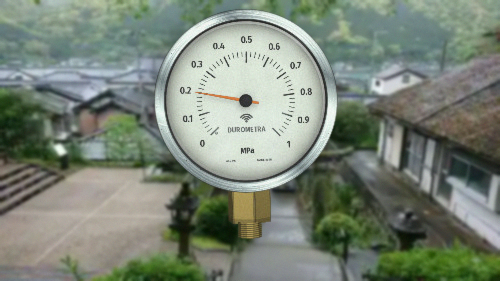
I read 0.2 MPa
